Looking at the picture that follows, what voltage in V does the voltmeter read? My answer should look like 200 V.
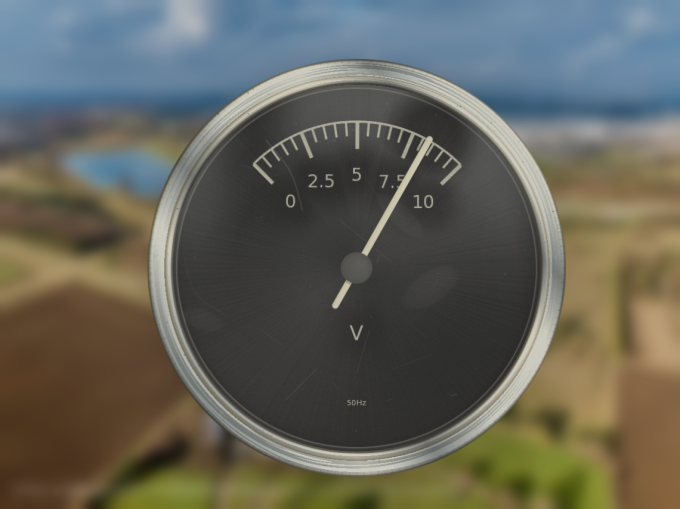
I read 8.25 V
